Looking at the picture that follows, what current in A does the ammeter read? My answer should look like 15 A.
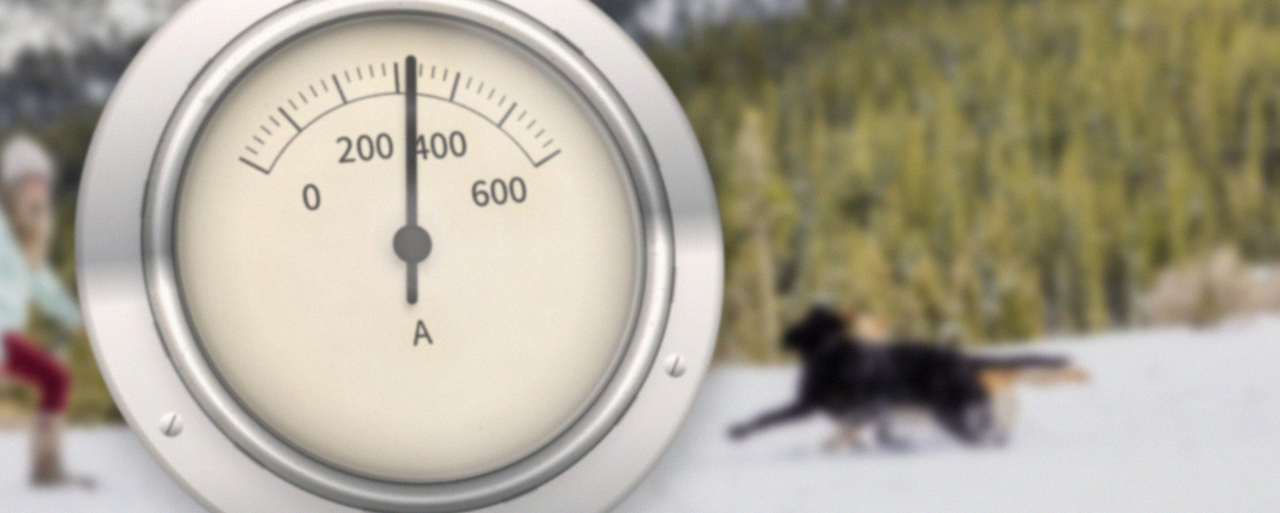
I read 320 A
